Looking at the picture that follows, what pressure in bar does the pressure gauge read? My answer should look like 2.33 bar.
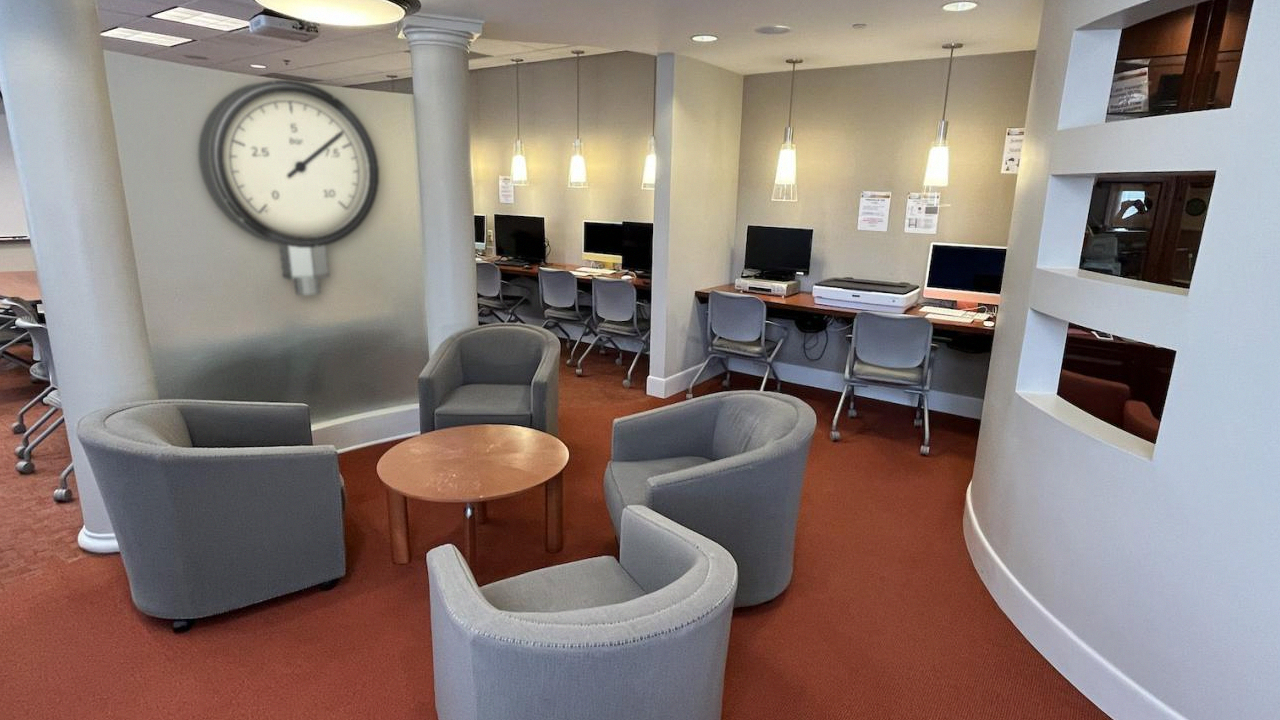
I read 7 bar
